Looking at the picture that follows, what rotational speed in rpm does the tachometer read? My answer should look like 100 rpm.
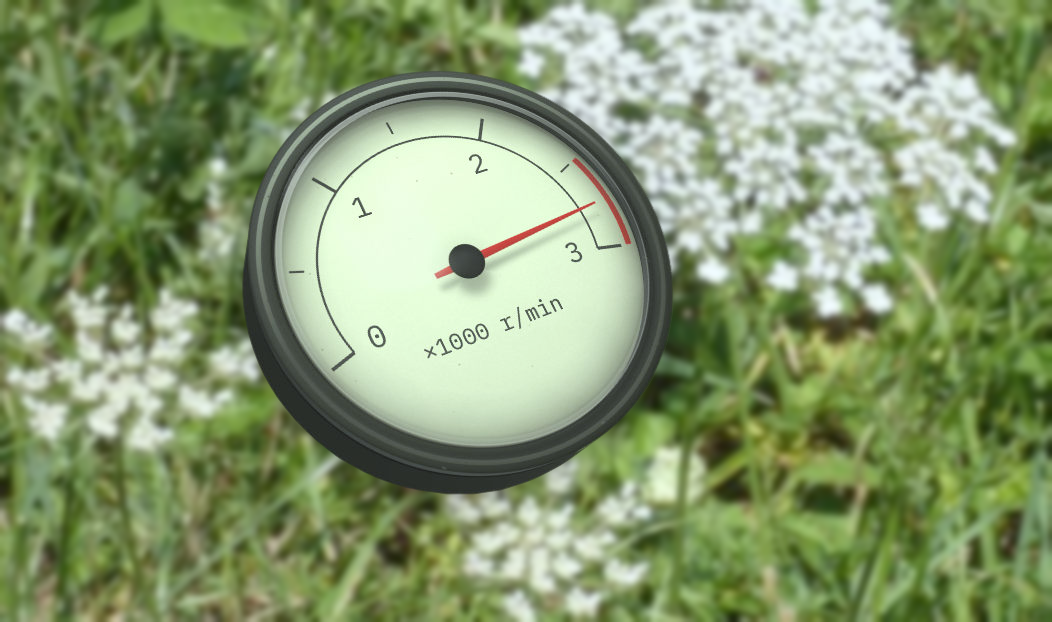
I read 2750 rpm
